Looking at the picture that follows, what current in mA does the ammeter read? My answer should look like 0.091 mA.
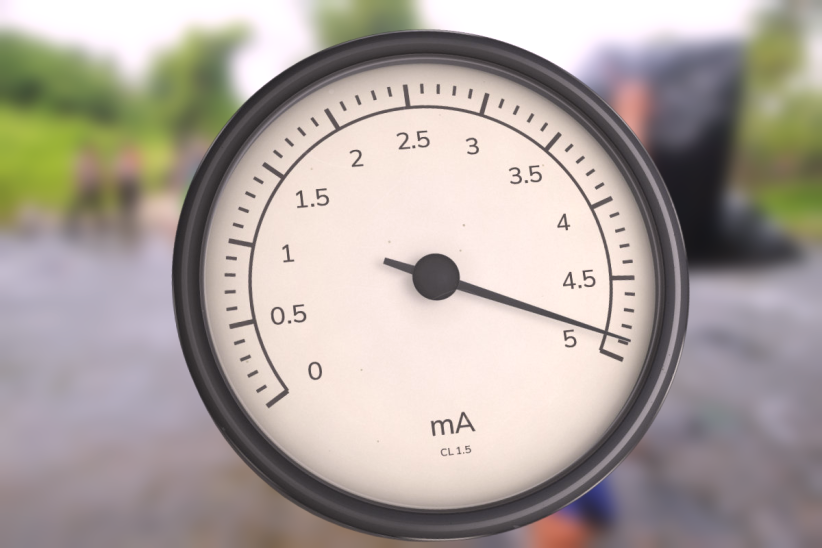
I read 4.9 mA
